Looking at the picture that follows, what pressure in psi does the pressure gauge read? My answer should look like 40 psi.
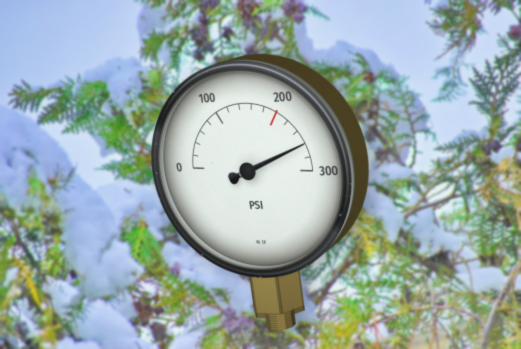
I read 260 psi
